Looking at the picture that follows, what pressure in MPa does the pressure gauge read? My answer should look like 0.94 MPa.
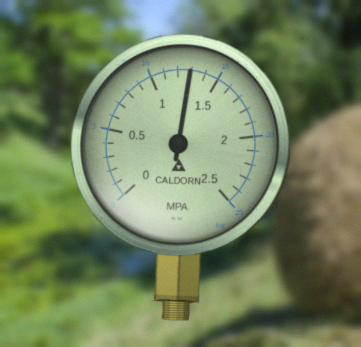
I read 1.3 MPa
